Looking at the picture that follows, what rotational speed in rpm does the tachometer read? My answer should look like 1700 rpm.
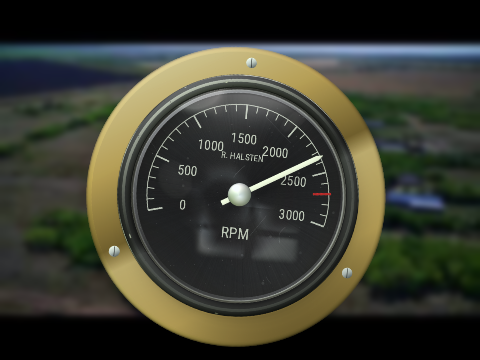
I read 2350 rpm
